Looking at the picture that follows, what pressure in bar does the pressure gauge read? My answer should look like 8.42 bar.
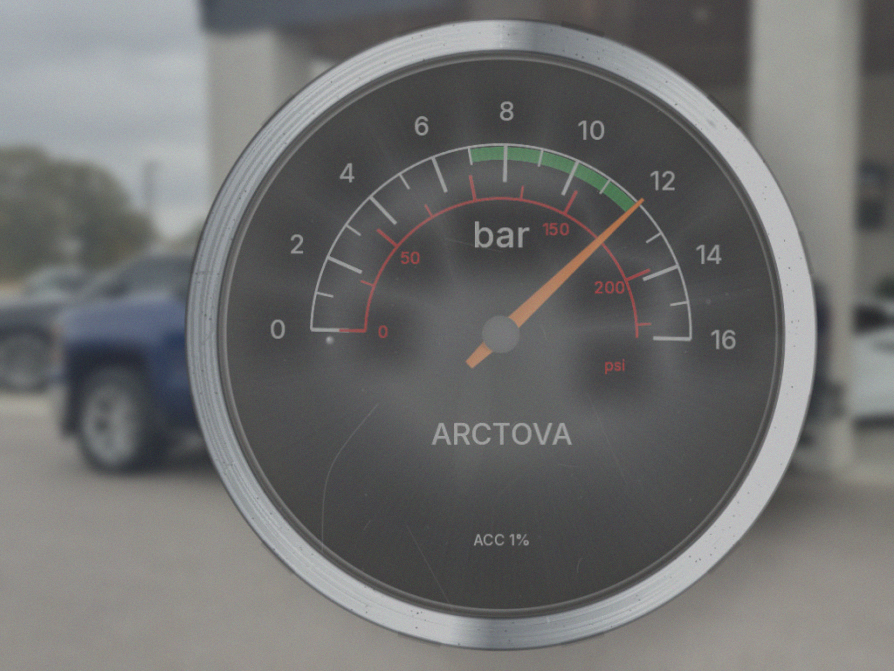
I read 12 bar
